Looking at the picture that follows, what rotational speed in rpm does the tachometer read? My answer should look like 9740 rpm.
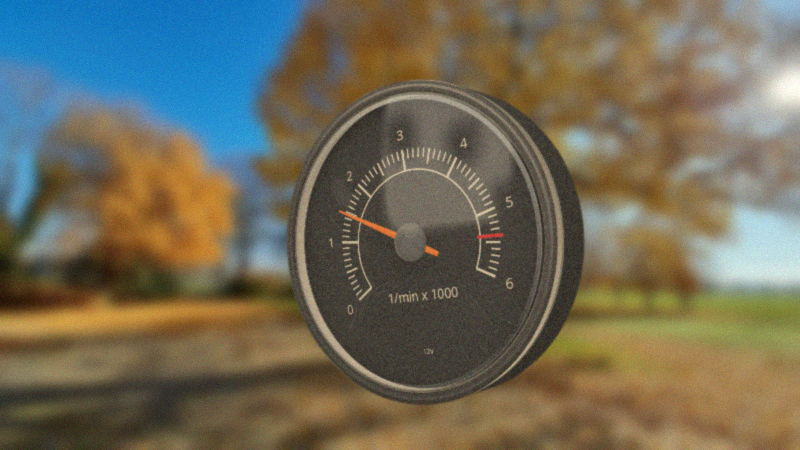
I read 1500 rpm
